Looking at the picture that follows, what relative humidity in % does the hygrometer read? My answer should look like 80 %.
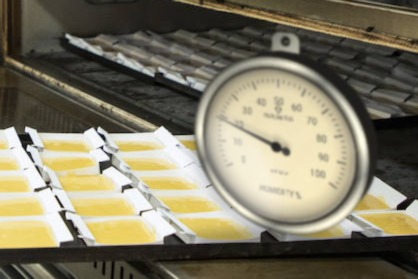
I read 20 %
